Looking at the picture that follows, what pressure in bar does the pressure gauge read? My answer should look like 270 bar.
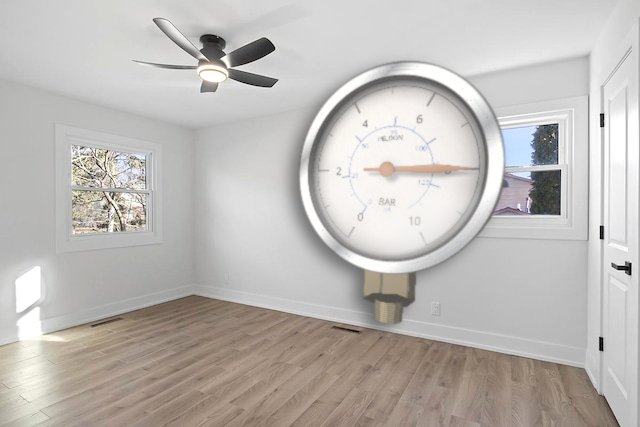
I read 8 bar
